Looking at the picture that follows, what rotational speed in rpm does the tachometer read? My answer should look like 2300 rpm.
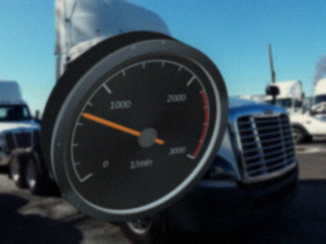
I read 700 rpm
